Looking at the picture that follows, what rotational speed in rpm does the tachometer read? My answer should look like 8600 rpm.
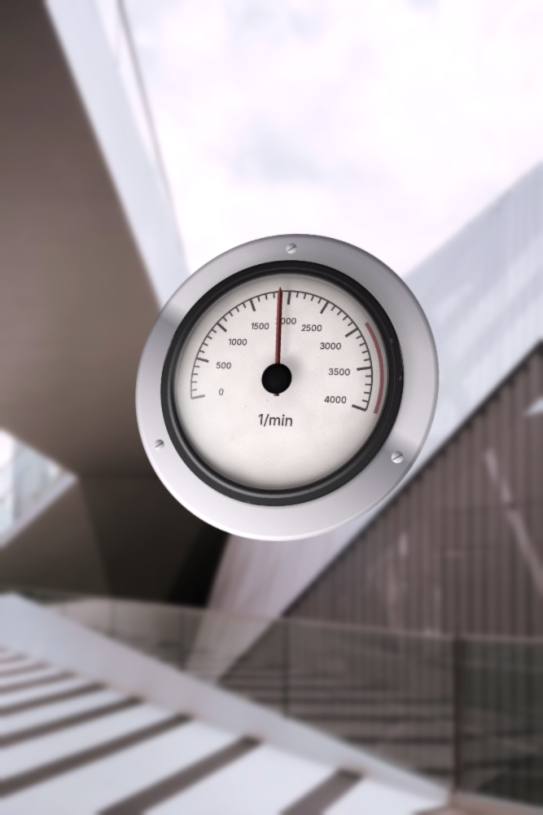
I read 1900 rpm
